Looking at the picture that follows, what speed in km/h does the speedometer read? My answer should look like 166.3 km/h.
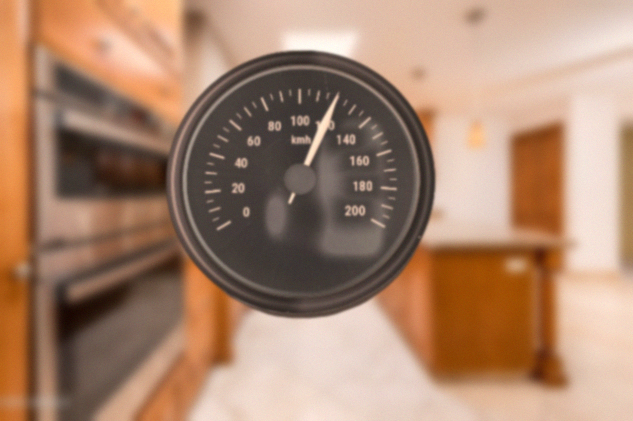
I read 120 km/h
